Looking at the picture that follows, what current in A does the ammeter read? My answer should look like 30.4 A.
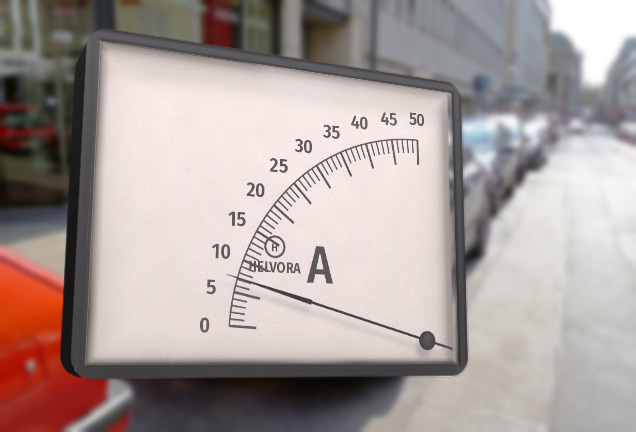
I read 7 A
